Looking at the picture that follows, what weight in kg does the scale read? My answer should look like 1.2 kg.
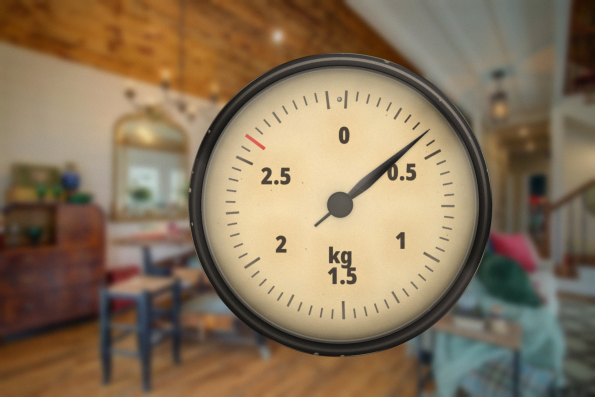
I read 0.4 kg
